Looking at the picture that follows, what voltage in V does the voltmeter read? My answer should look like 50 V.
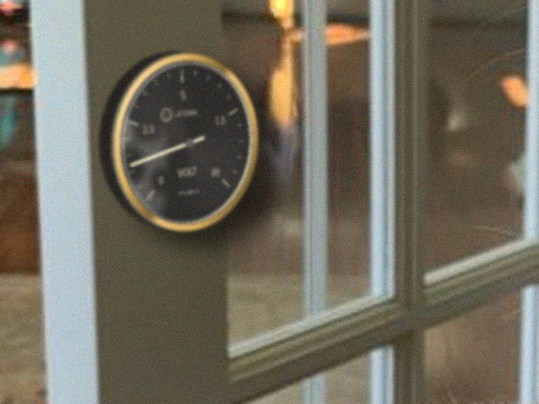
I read 1.25 V
